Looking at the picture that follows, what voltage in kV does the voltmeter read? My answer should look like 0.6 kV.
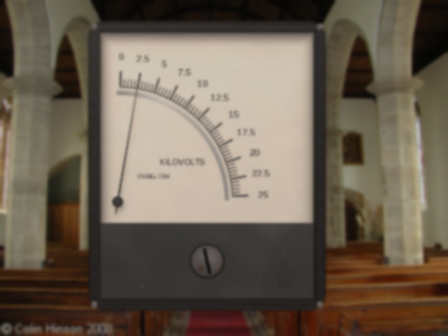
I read 2.5 kV
